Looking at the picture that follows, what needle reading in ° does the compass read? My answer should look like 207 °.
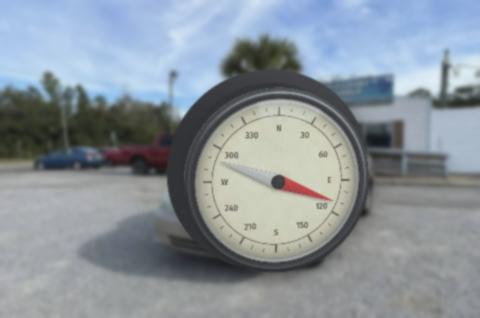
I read 110 °
